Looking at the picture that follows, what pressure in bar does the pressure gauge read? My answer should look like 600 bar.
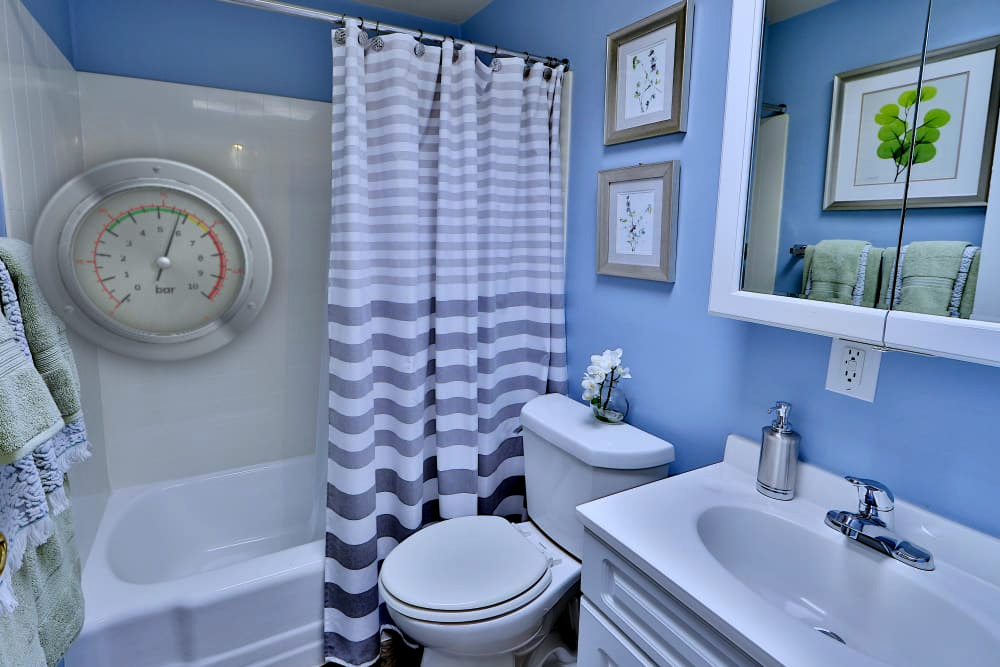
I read 5.75 bar
